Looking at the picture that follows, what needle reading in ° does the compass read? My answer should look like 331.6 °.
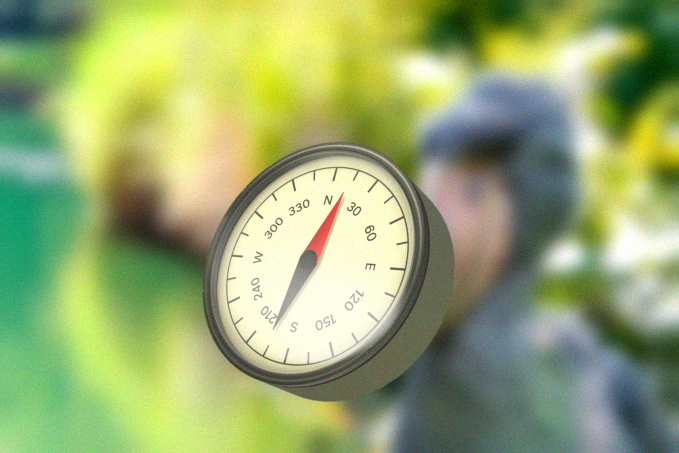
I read 15 °
